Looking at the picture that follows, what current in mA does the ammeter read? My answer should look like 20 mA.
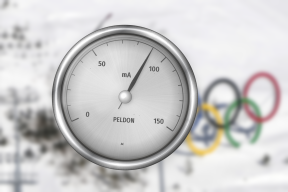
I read 90 mA
